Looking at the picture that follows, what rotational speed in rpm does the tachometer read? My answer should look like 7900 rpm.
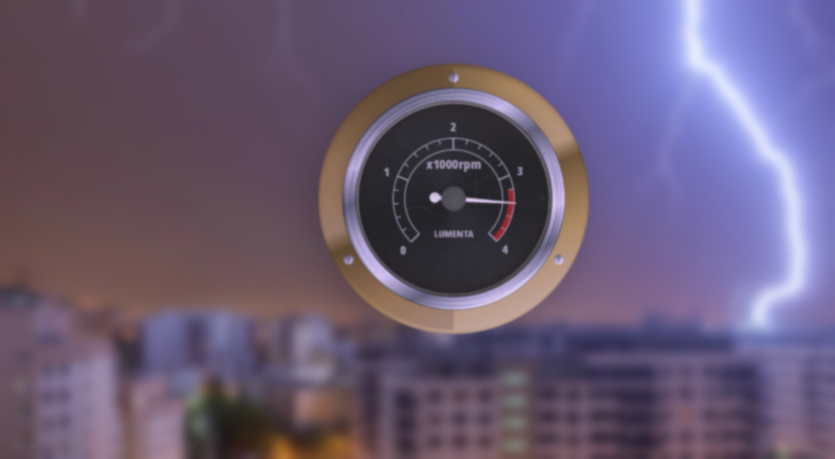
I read 3400 rpm
